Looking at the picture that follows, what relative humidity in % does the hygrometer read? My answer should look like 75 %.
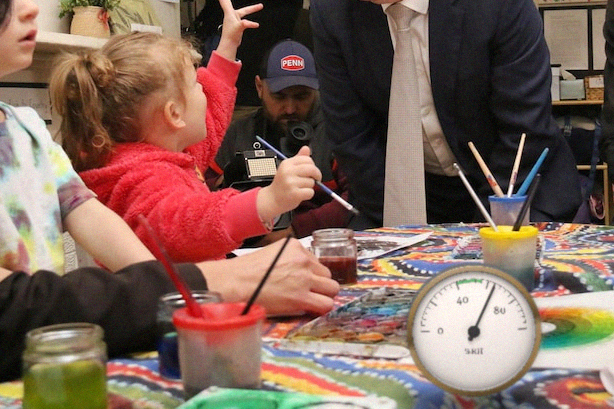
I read 64 %
